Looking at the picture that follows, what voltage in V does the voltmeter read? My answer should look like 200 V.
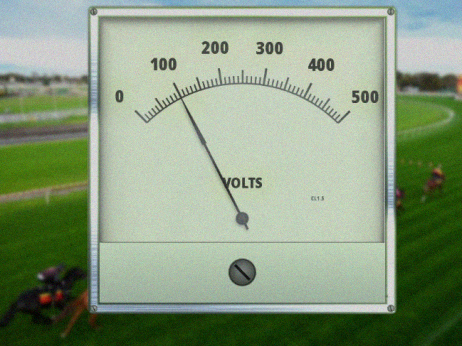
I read 100 V
